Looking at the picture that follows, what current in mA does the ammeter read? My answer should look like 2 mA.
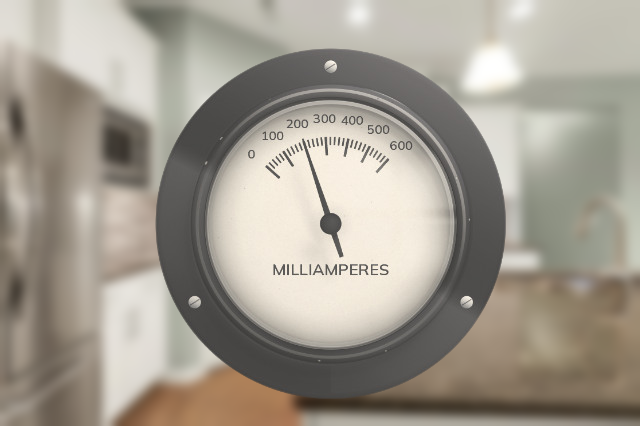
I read 200 mA
